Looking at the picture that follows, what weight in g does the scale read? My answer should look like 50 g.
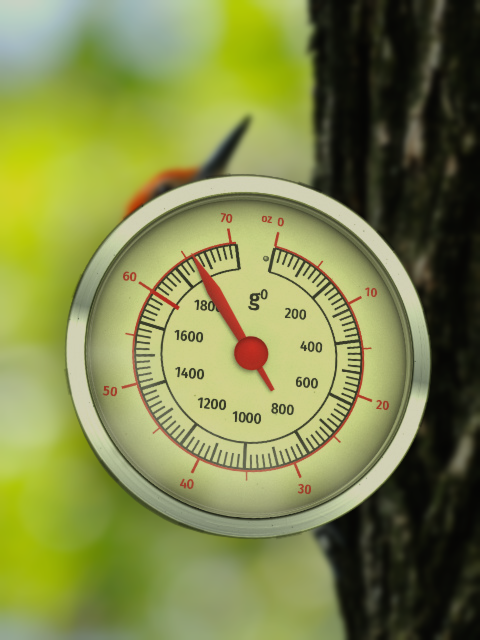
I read 1860 g
